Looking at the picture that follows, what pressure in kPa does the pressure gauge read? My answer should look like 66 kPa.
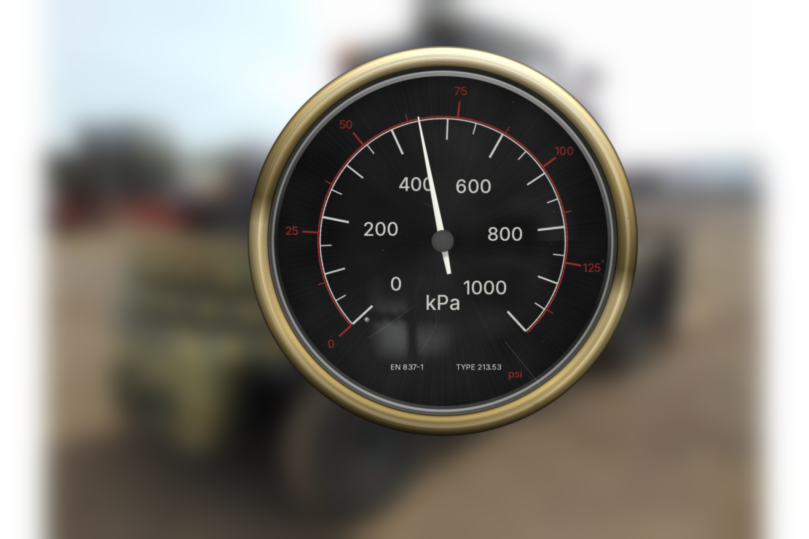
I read 450 kPa
